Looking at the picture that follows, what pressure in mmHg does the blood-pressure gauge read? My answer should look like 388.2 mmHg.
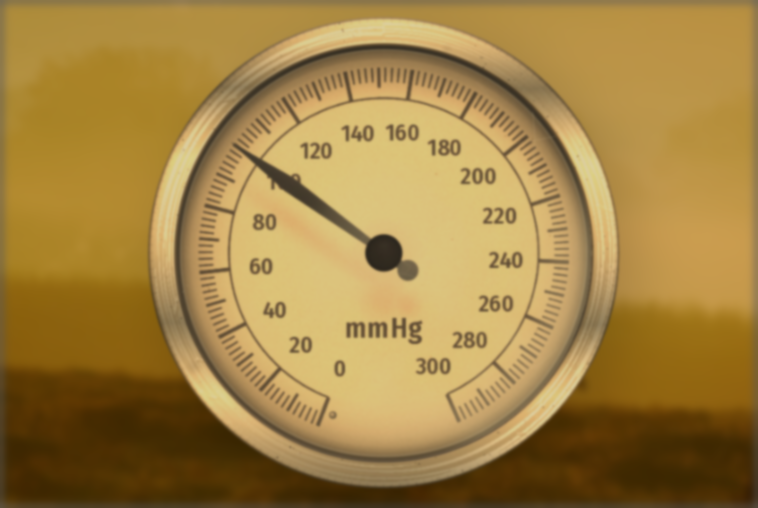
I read 100 mmHg
